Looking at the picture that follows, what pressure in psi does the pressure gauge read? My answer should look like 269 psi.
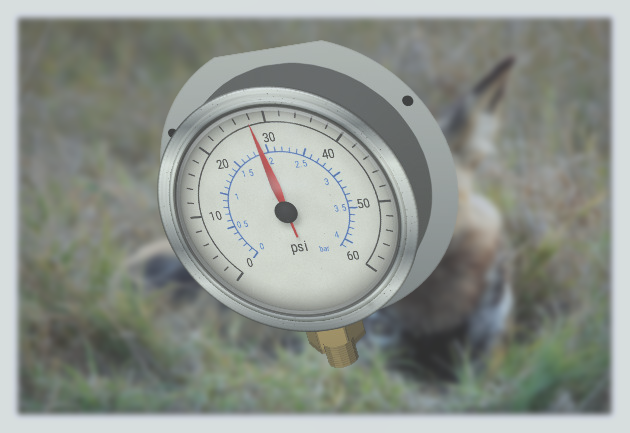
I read 28 psi
